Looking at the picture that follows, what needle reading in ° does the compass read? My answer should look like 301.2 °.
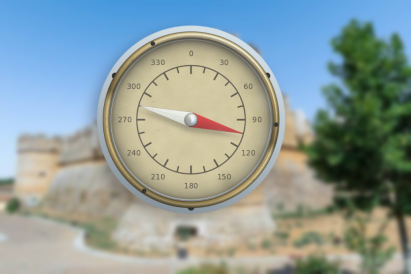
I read 105 °
